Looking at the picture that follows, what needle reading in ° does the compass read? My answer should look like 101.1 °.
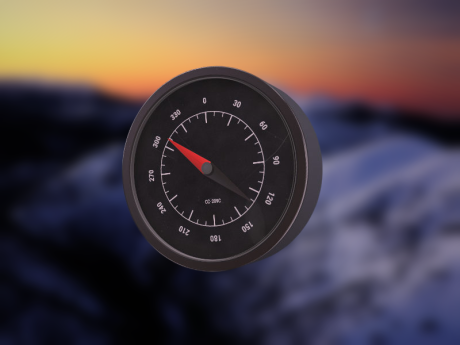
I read 310 °
